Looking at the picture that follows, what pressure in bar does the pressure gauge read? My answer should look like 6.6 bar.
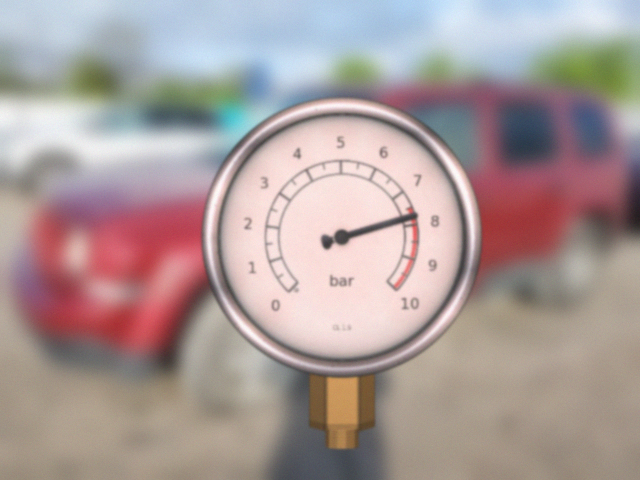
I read 7.75 bar
